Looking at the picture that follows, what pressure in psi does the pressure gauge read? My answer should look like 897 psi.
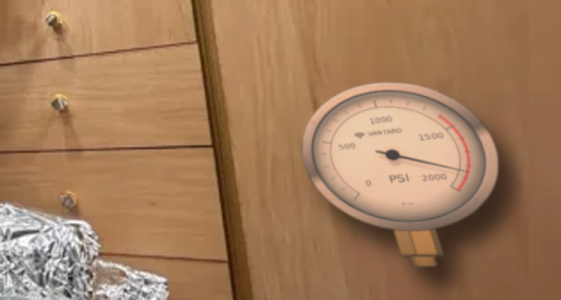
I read 1850 psi
